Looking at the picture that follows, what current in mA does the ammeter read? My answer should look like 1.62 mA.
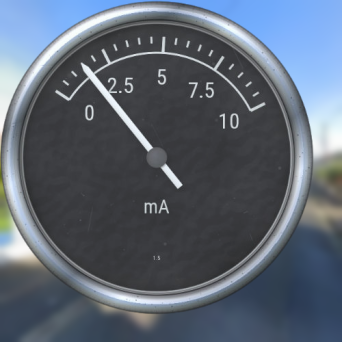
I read 1.5 mA
